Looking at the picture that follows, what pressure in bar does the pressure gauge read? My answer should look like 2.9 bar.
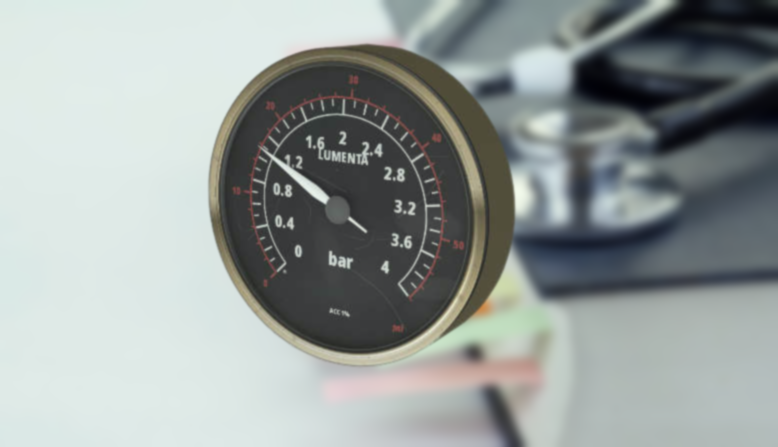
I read 1.1 bar
